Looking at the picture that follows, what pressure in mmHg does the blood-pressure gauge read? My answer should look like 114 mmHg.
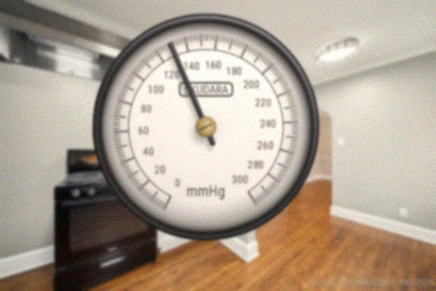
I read 130 mmHg
